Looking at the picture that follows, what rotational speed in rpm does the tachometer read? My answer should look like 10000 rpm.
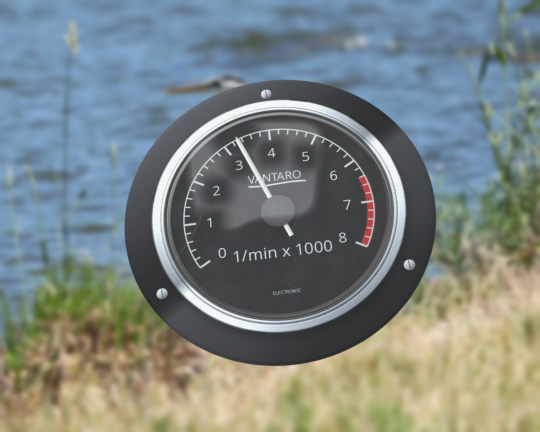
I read 3300 rpm
